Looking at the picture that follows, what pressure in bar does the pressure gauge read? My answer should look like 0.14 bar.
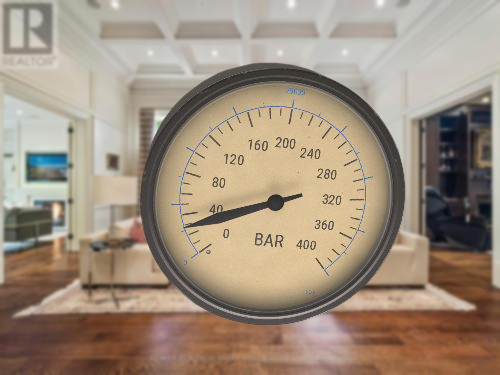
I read 30 bar
